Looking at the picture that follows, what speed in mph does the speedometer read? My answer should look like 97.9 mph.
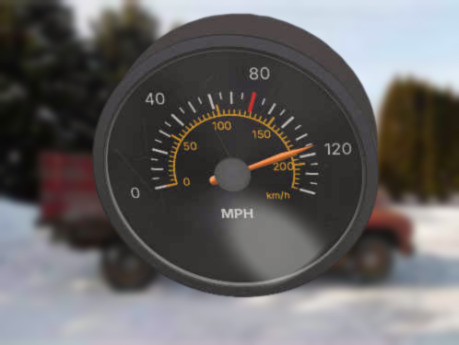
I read 115 mph
